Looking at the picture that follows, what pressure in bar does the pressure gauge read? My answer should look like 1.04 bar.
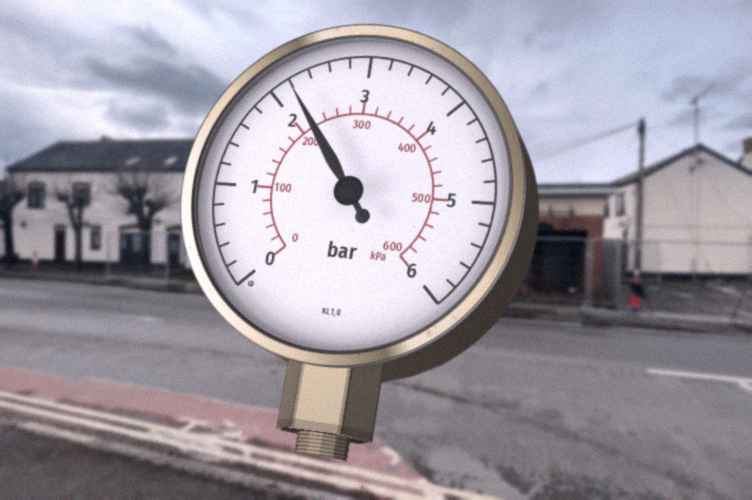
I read 2.2 bar
